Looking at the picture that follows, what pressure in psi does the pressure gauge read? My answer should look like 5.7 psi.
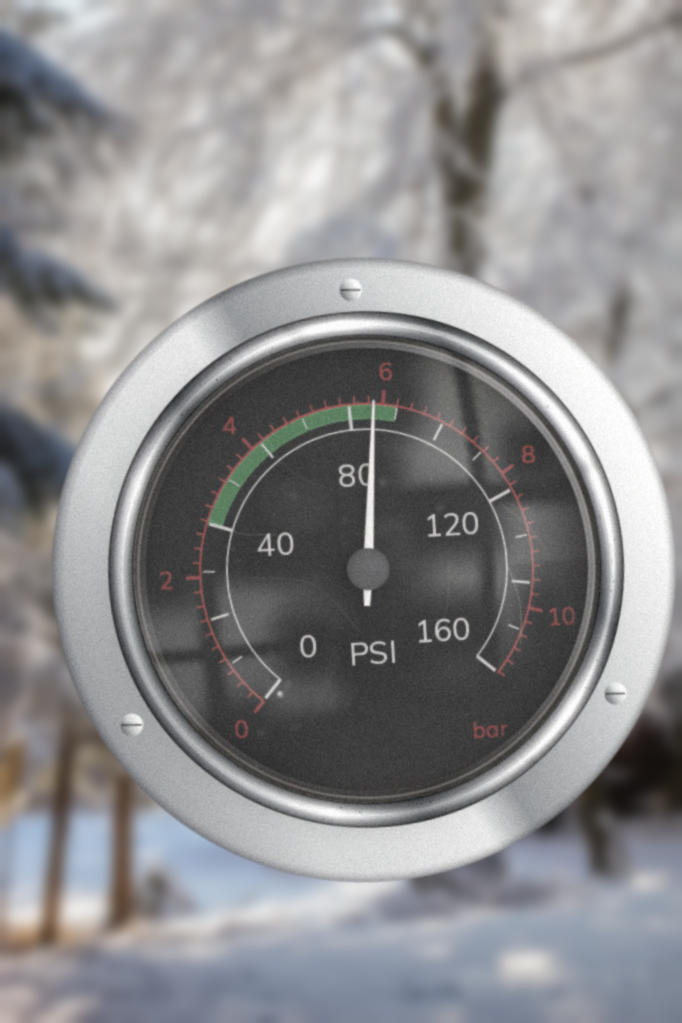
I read 85 psi
